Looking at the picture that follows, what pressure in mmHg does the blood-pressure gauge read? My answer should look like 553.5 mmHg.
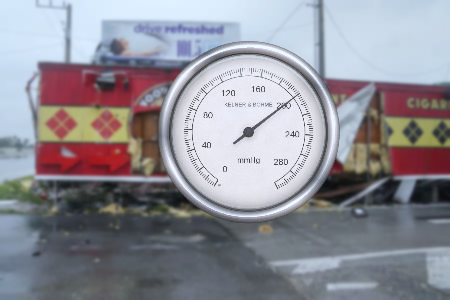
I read 200 mmHg
